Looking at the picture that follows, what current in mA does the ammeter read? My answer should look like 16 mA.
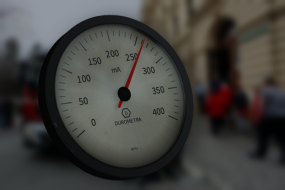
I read 260 mA
